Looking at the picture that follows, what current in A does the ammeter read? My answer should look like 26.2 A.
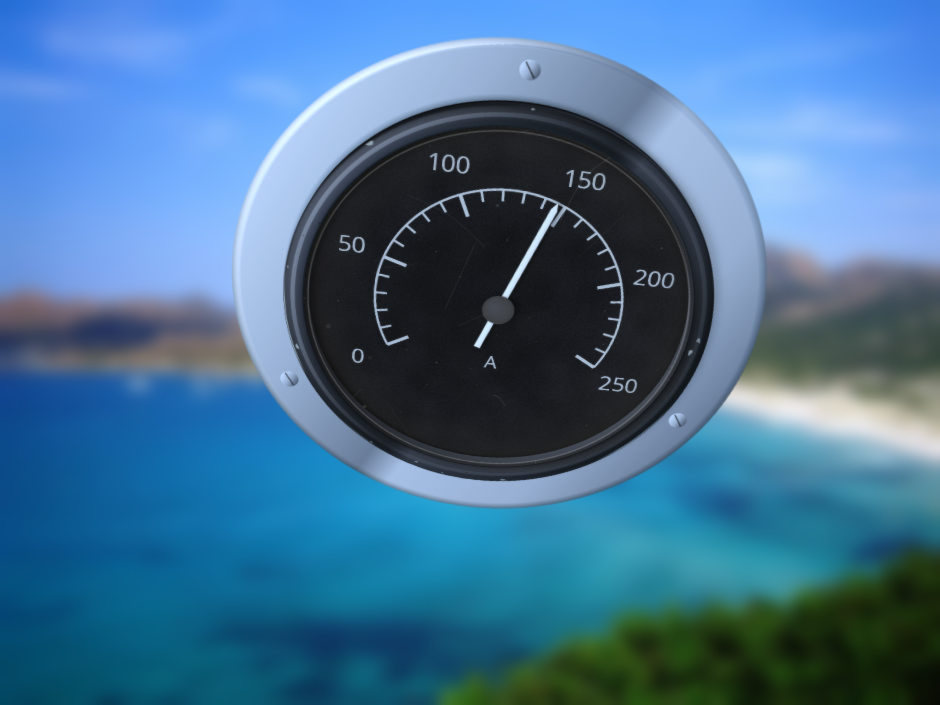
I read 145 A
